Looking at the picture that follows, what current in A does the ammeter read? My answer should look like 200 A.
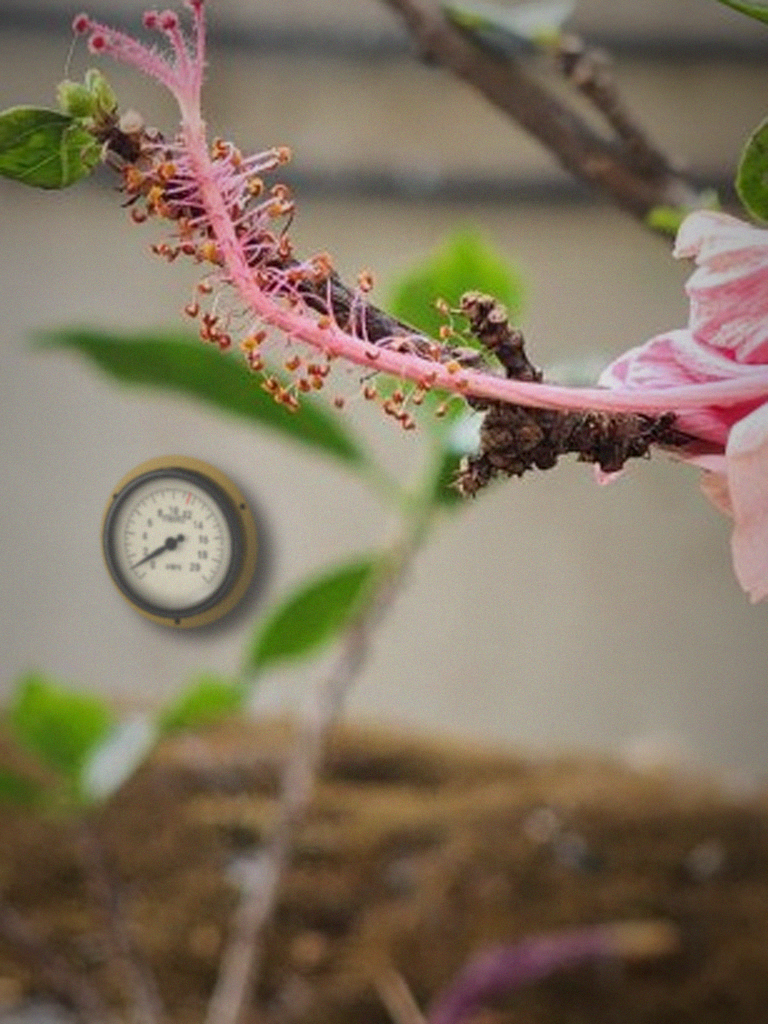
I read 1 A
